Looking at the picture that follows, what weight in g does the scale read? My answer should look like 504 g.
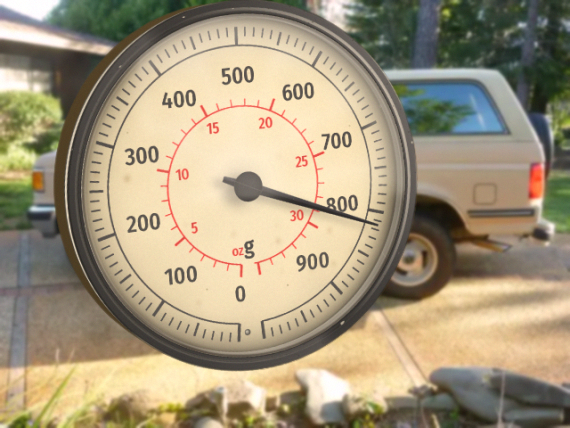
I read 815 g
